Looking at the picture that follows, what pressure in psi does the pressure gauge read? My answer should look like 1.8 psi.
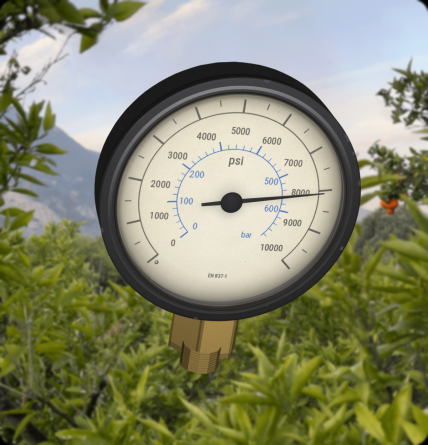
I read 8000 psi
